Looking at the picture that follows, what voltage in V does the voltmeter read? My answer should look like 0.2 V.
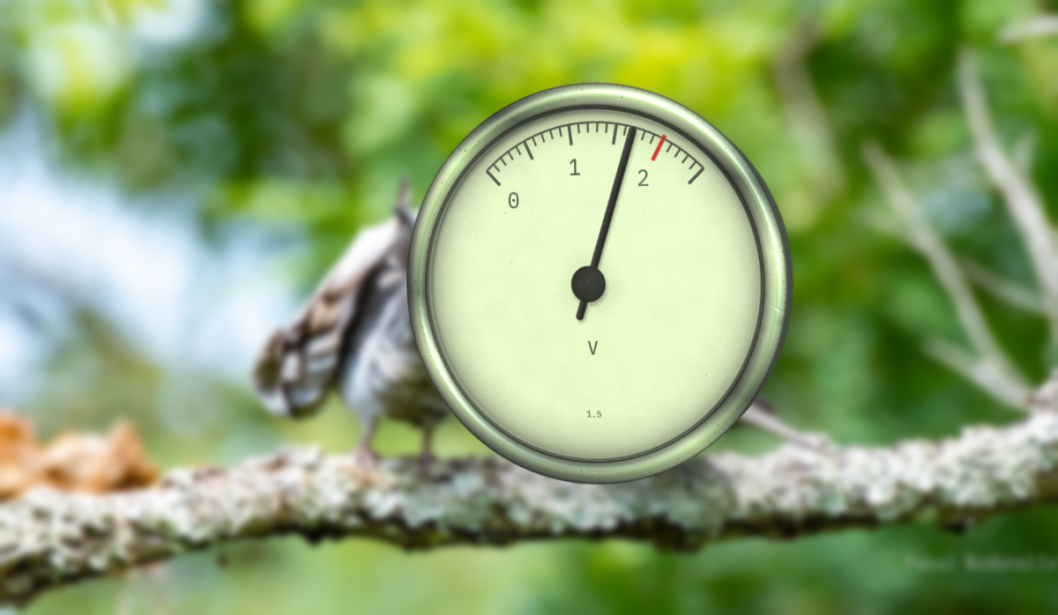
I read 1.7 V
